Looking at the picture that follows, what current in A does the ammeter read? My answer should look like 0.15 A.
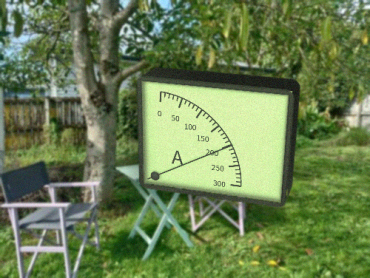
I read 200 A
